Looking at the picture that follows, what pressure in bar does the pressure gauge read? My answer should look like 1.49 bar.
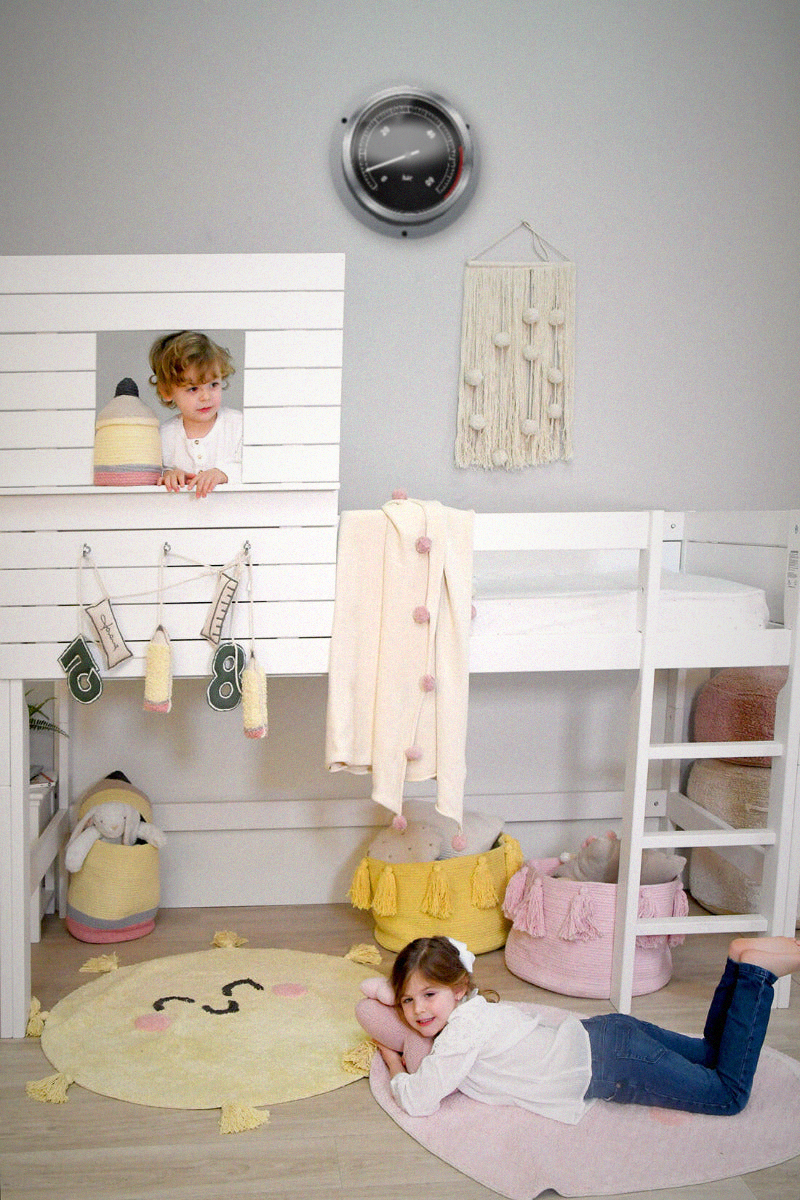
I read 5 bar
